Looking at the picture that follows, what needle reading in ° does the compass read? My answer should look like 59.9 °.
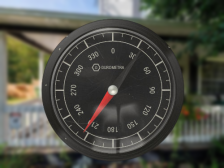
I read 215 °
